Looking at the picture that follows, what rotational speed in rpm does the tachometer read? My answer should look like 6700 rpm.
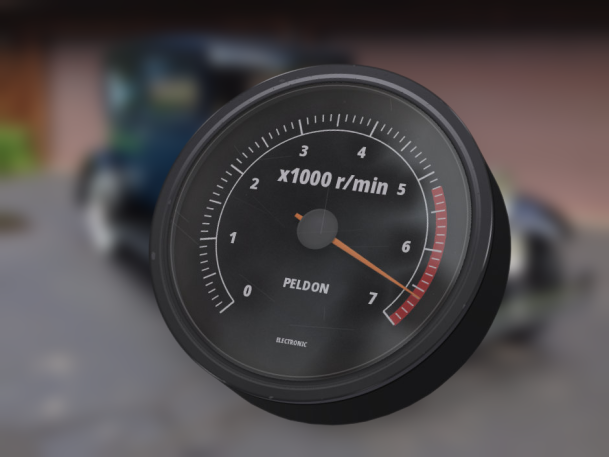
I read 6600 rpm
